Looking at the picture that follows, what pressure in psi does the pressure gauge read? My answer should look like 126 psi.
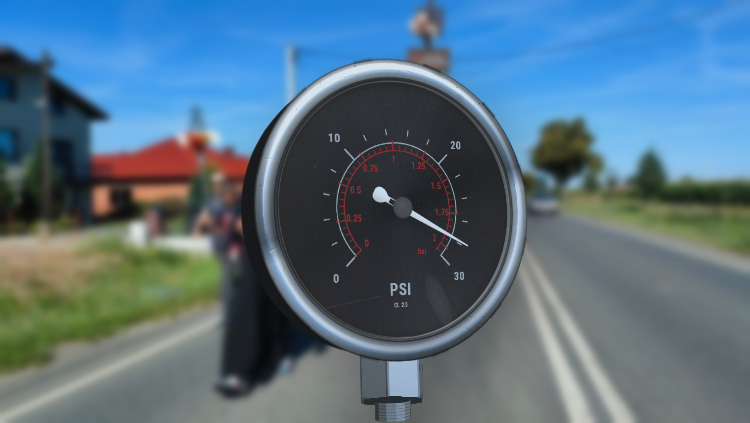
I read 28 psi
